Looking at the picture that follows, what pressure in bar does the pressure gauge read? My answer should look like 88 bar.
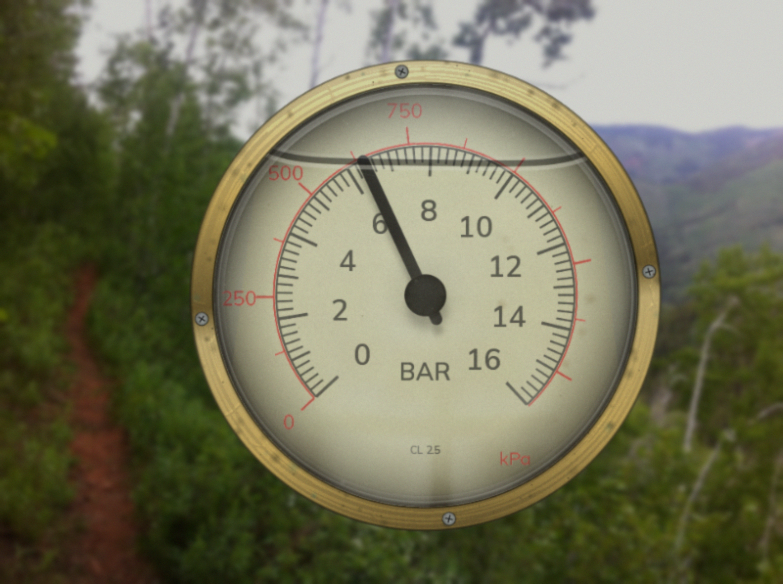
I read 6.4 bar
